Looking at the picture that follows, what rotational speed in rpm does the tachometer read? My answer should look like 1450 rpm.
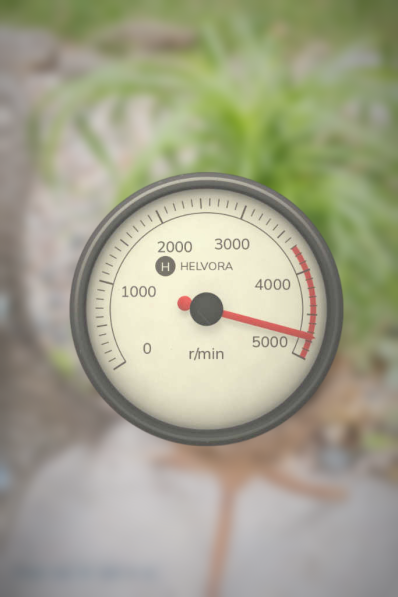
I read 4750 rpm
